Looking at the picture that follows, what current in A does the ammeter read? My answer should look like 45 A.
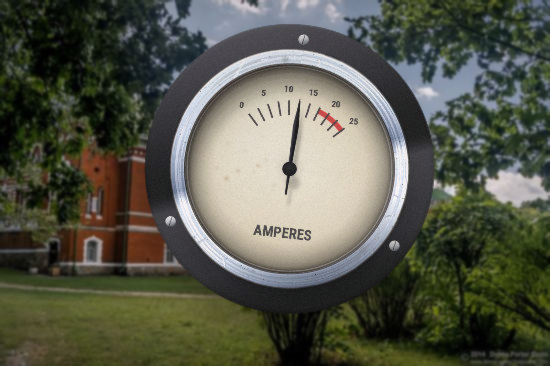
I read 12.5 A
